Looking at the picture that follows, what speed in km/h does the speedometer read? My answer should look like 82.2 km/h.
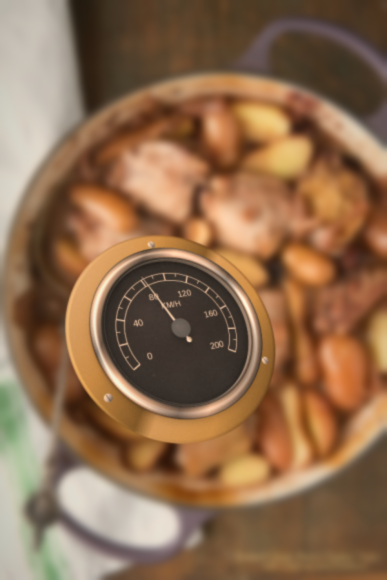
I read 80 km/h
